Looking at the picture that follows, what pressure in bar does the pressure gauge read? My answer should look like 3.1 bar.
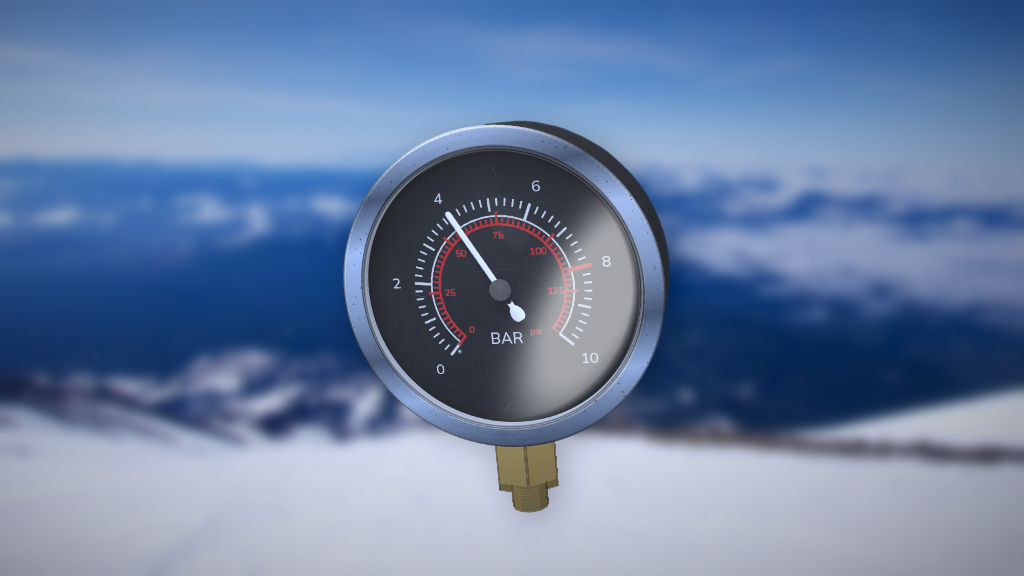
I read 4 bar
